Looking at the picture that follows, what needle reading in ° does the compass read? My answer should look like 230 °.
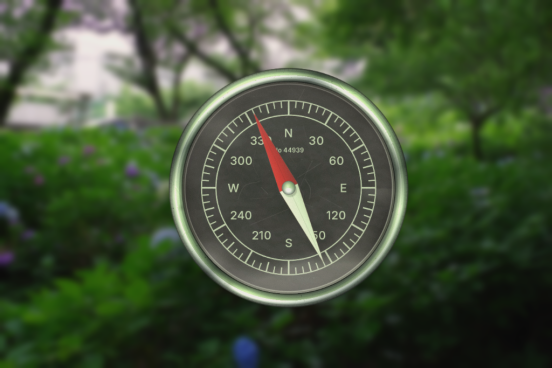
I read 335 °
